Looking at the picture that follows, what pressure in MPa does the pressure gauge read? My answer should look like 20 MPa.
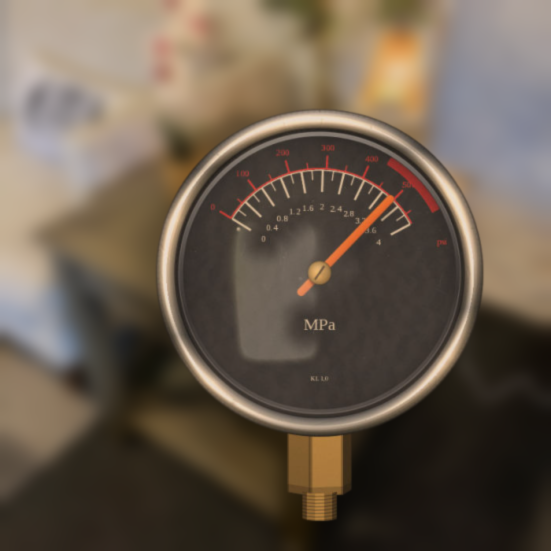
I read 3.4 MPa
